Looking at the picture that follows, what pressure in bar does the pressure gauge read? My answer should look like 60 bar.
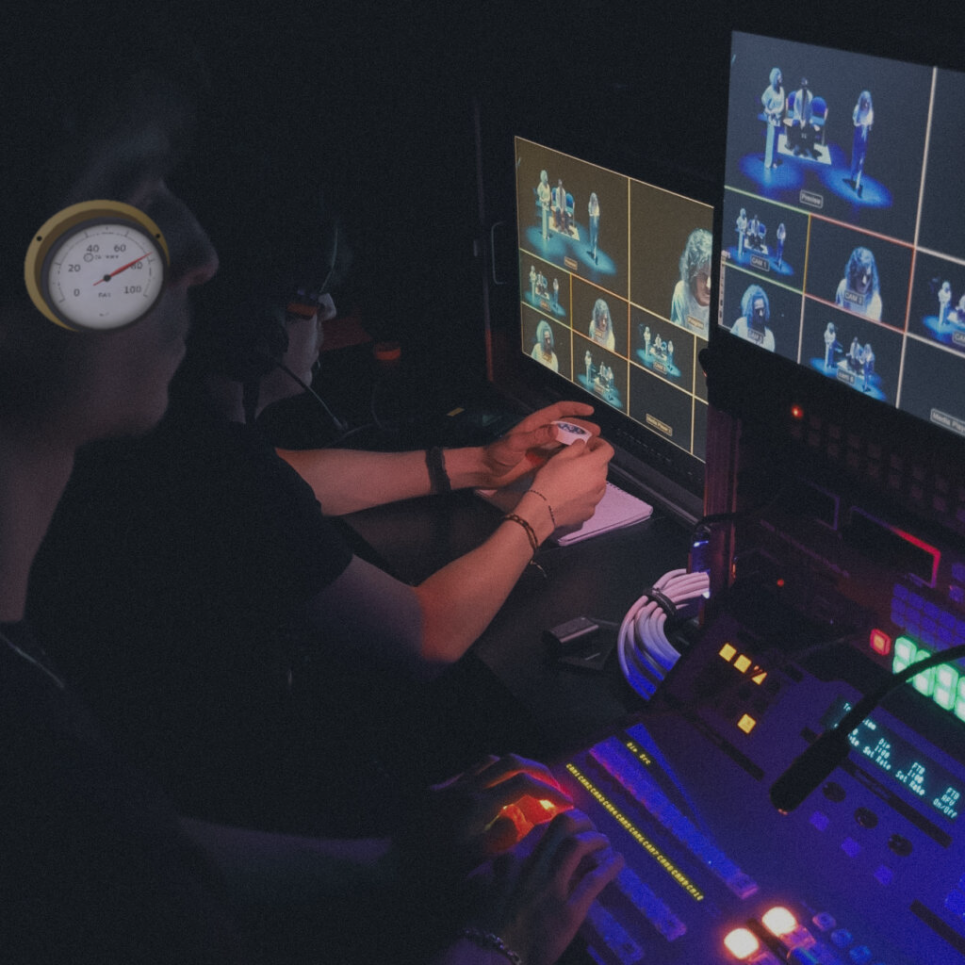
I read 75 bar
